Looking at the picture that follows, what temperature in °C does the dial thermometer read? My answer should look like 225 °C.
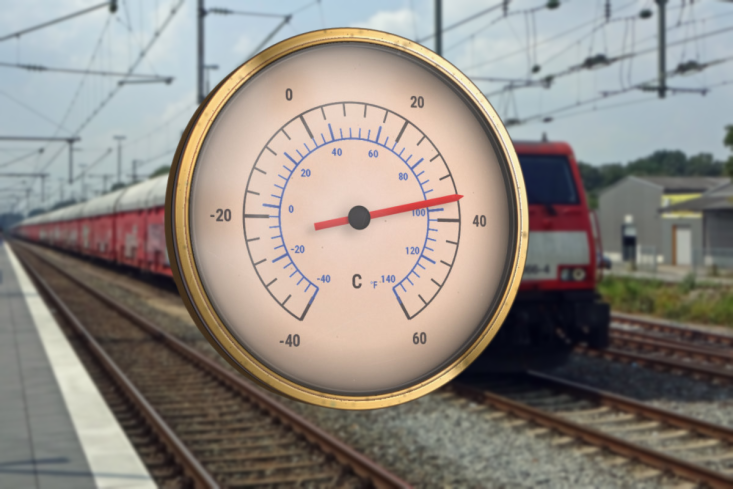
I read 36 °C
